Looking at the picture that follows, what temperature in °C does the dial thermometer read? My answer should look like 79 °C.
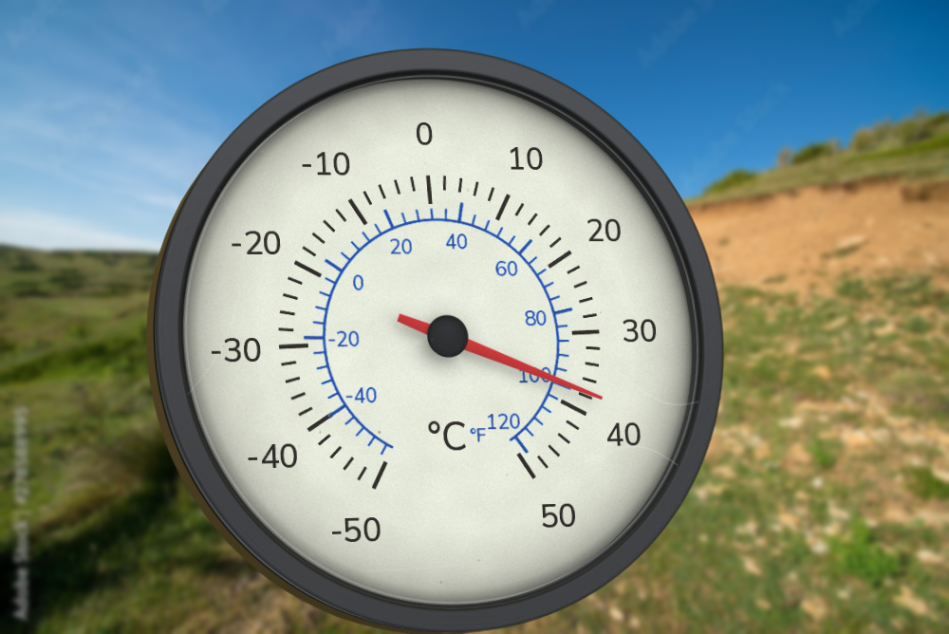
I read 38 °C
